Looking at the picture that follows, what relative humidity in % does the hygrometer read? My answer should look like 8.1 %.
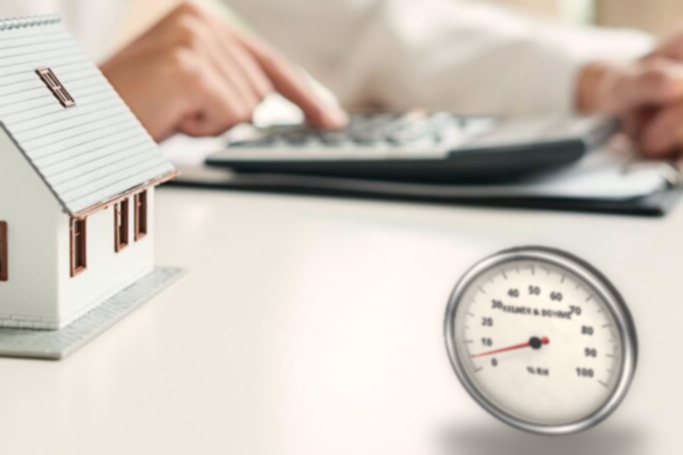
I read 5 %
